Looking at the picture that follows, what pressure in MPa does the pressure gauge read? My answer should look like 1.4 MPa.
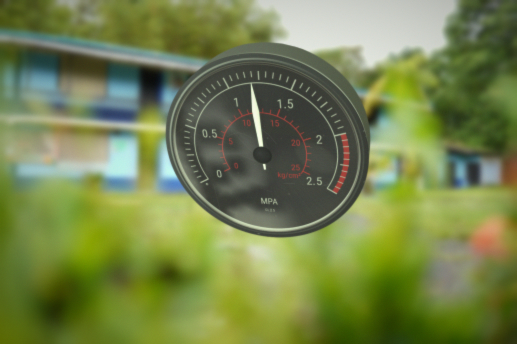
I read 1.2 MPa
